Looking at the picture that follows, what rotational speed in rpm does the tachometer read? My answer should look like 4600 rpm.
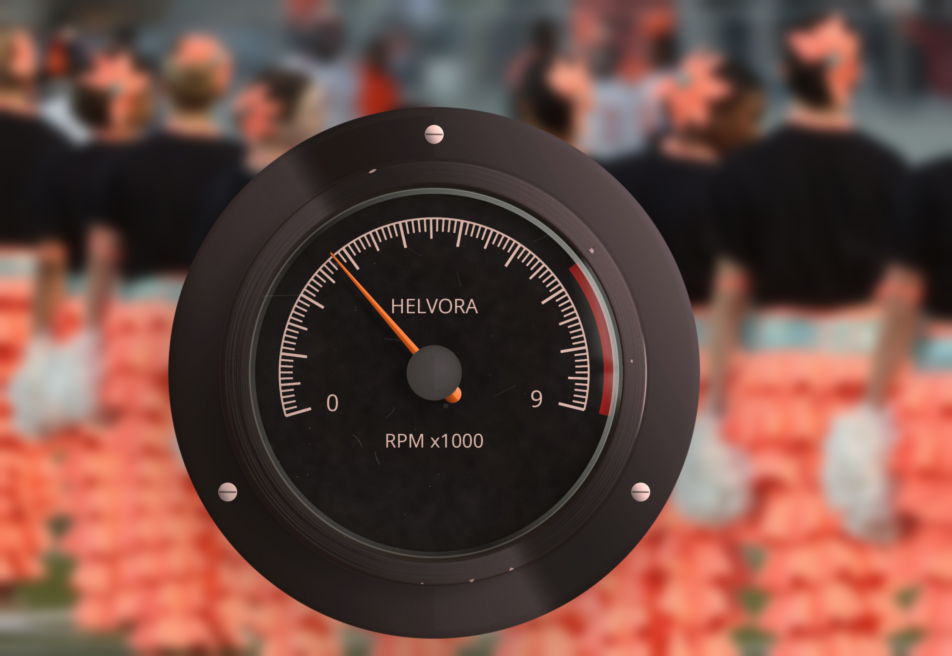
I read 2800 rpm
